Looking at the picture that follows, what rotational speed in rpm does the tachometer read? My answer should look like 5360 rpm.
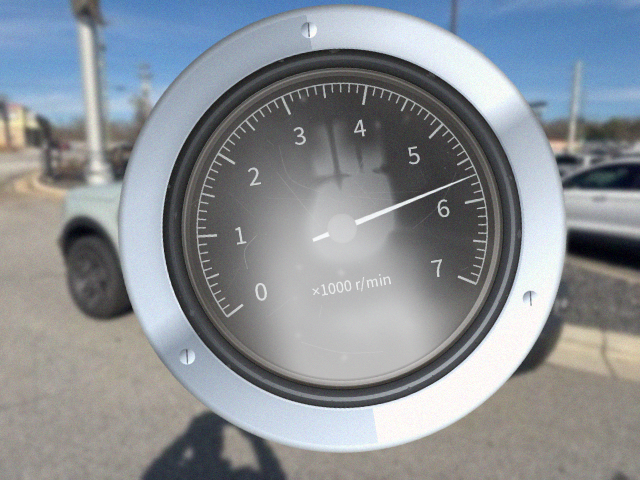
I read 5700 rpm
